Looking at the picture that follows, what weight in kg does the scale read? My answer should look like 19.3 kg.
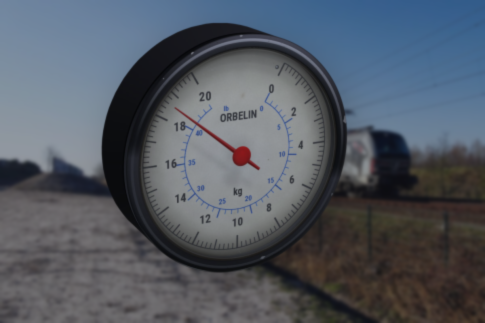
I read 18.6 kg
